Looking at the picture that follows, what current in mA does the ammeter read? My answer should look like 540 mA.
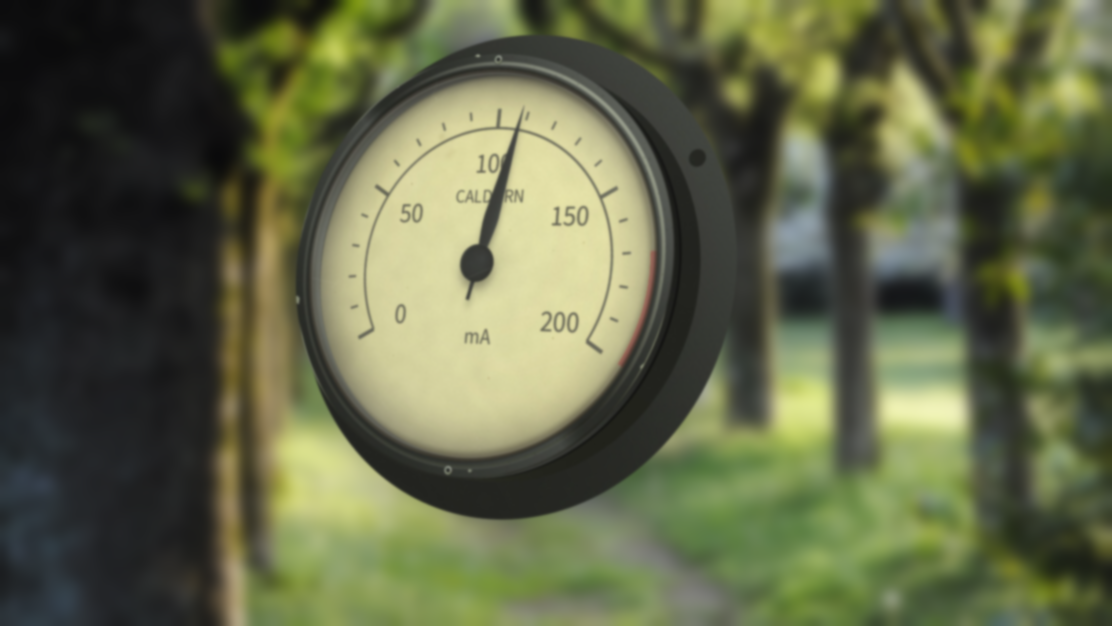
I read 110 mA
